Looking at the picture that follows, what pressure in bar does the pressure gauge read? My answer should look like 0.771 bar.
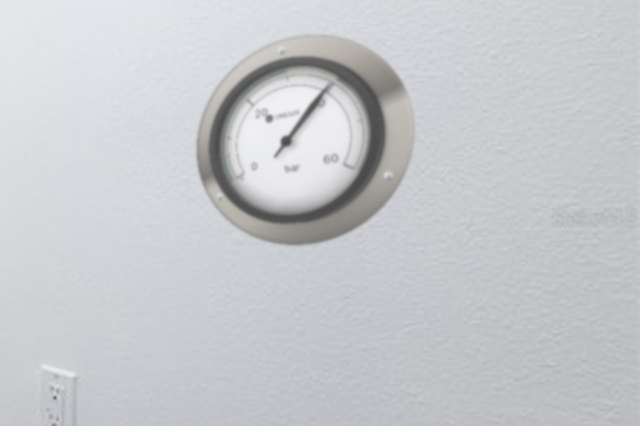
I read 40 bar
